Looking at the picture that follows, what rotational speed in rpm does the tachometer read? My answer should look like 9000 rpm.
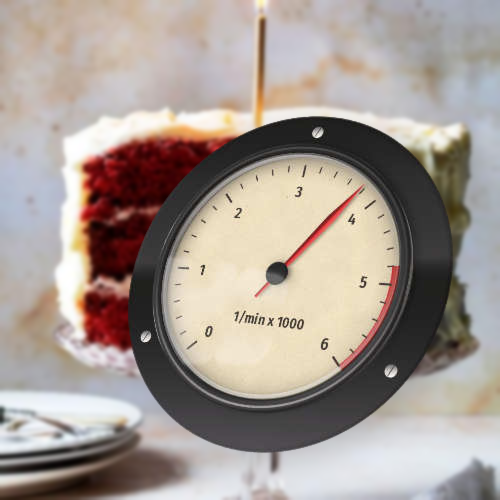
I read 3800 rpm
